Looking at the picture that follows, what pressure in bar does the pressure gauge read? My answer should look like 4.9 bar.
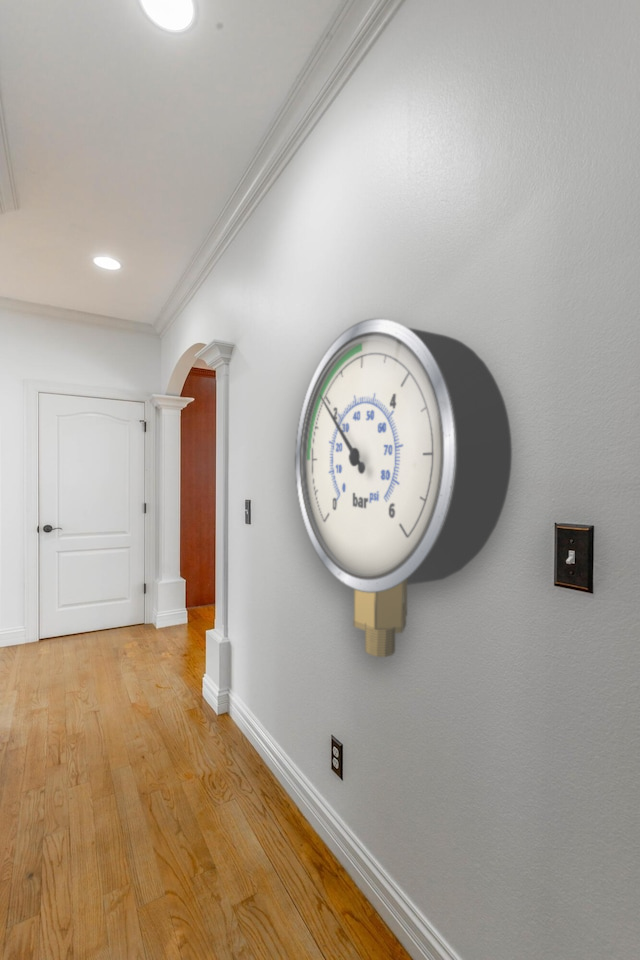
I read 2 bar
